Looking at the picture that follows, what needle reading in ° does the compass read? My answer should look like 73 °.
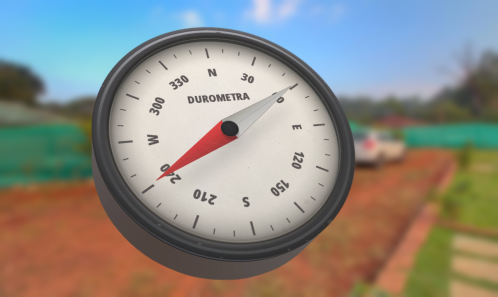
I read 240 °
